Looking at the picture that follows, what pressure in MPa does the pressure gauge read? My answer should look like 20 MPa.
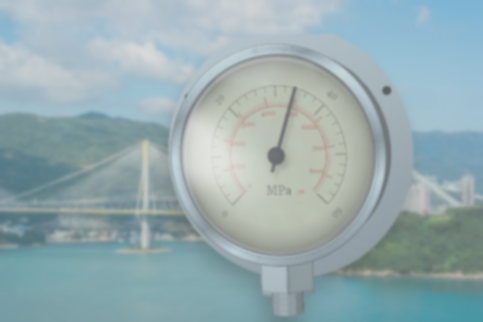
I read 34 MPa
